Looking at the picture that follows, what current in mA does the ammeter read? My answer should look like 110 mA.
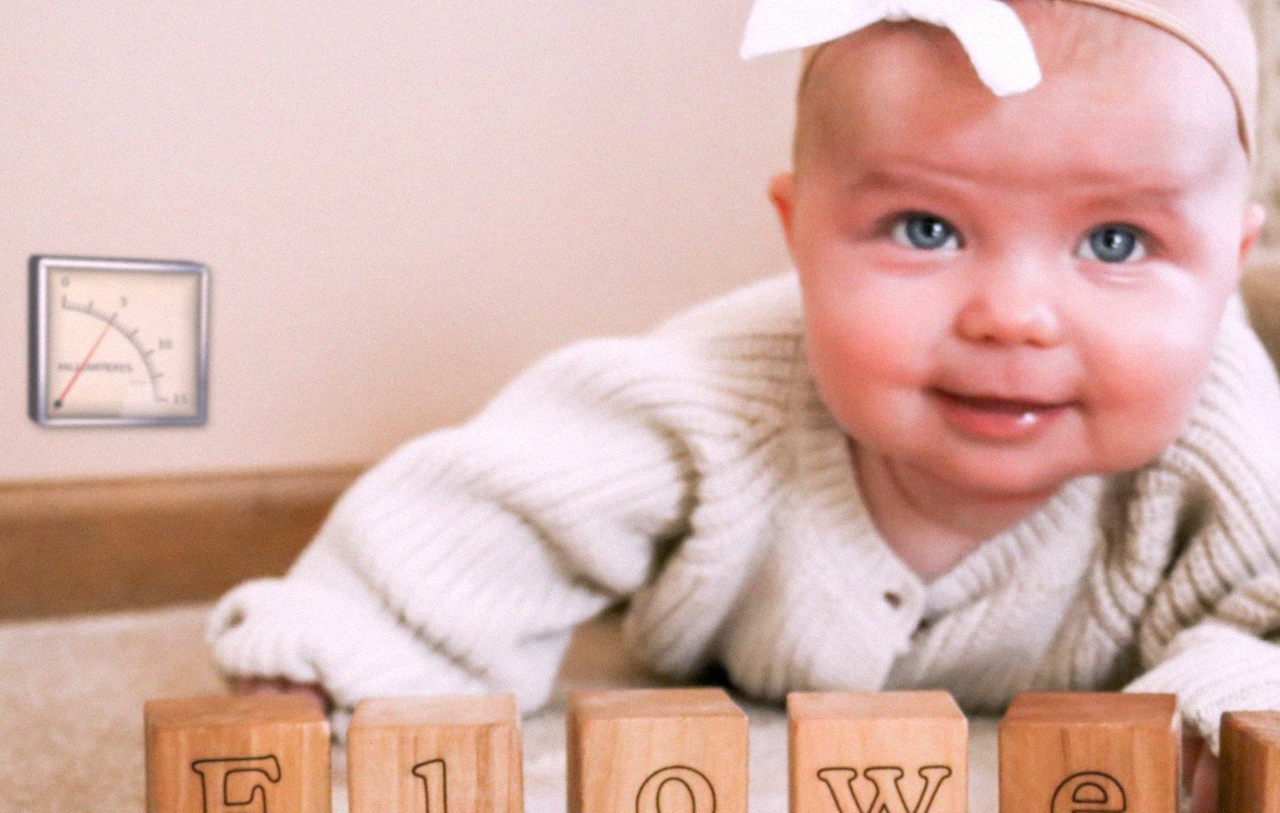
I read 5 mA
